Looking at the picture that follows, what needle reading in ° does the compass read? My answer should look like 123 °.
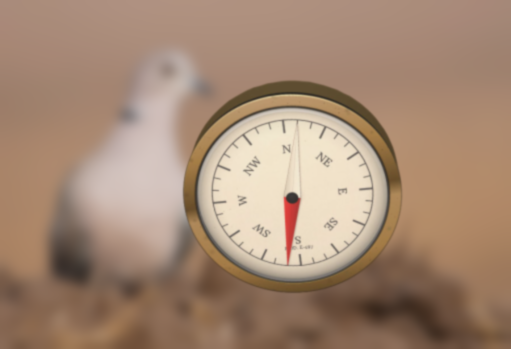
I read 190 °
